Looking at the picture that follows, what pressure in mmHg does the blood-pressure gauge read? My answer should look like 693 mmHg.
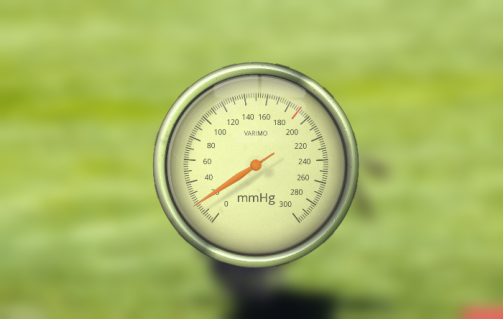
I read 20 mmHg
